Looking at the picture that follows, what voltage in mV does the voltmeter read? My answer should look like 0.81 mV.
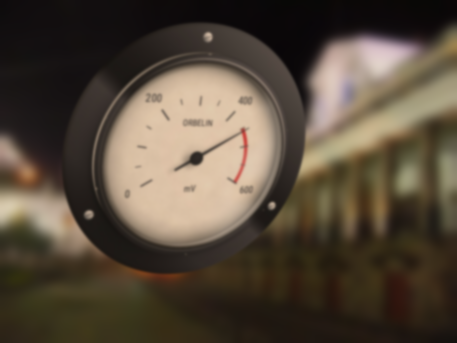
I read 450 mV
